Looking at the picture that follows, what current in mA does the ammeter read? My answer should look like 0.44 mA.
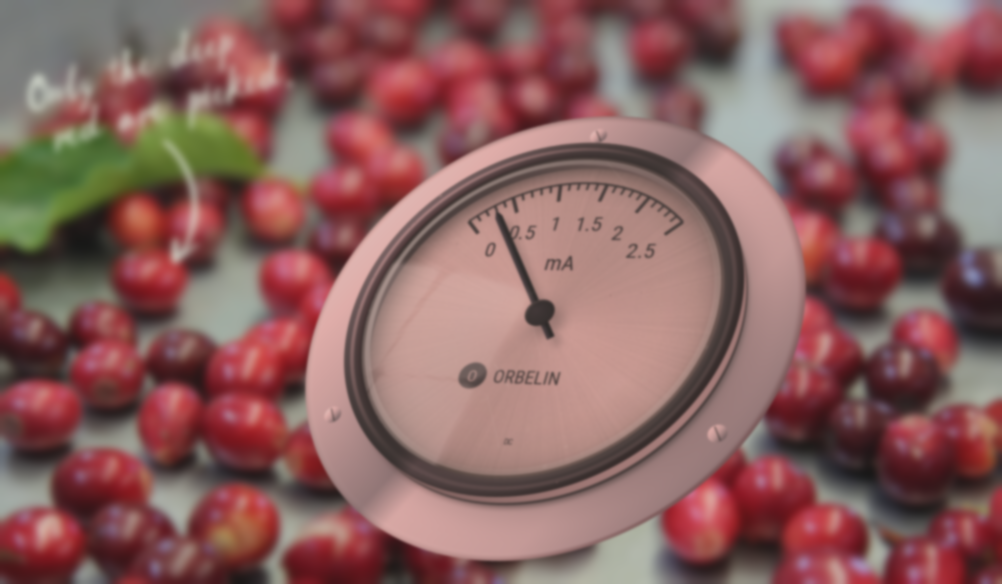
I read 0.3 mA
